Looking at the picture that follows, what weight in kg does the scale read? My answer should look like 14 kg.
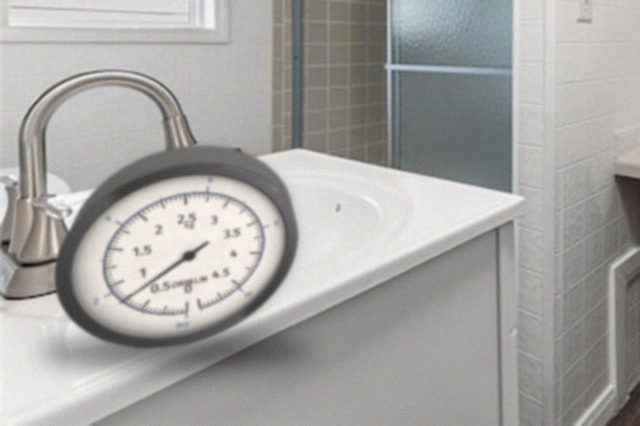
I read 0.75 kg
